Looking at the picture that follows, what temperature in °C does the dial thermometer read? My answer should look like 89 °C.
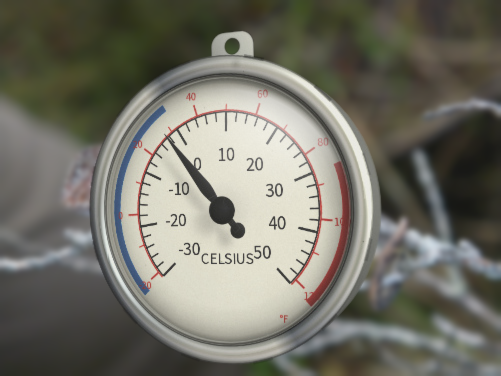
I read -2 °C
